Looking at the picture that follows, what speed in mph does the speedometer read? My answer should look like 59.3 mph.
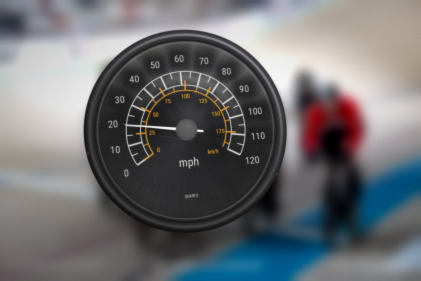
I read 20 mph
